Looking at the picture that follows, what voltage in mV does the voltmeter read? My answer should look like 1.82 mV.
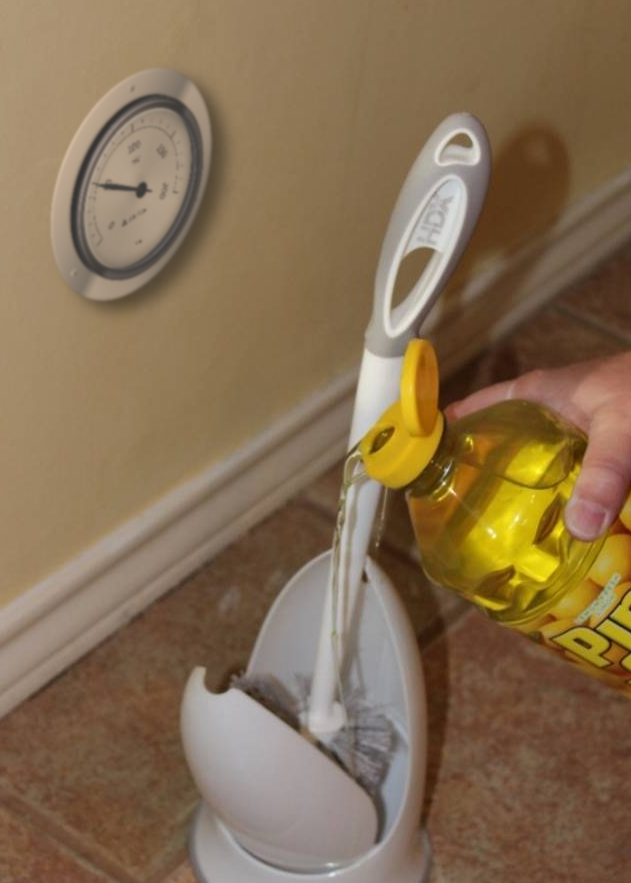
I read 50 mV
